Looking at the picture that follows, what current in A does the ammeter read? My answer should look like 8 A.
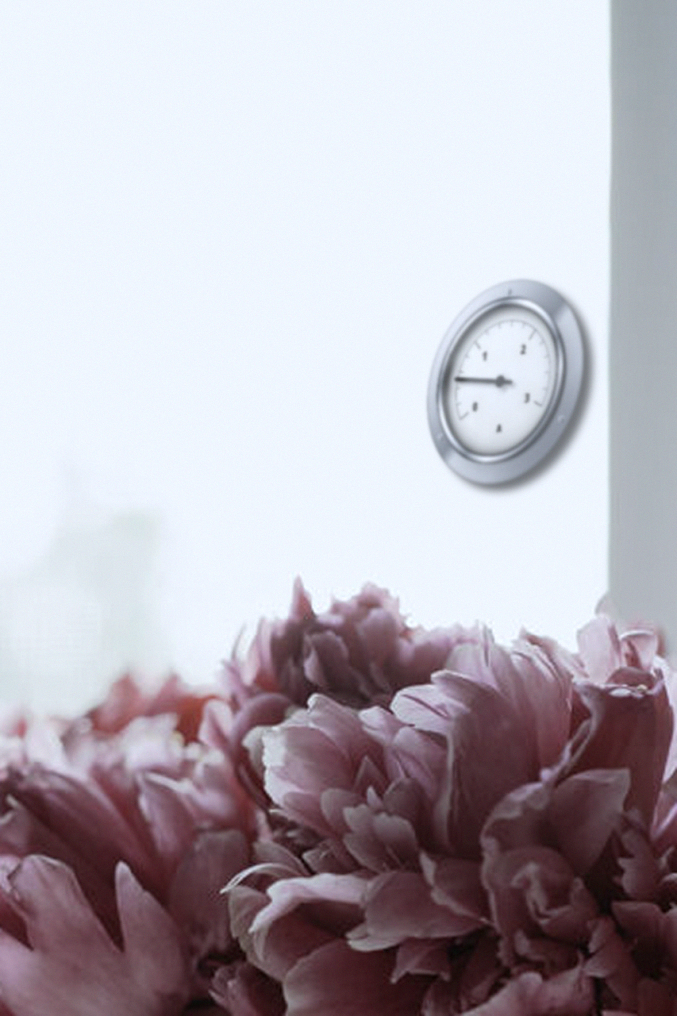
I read 0.5 A
